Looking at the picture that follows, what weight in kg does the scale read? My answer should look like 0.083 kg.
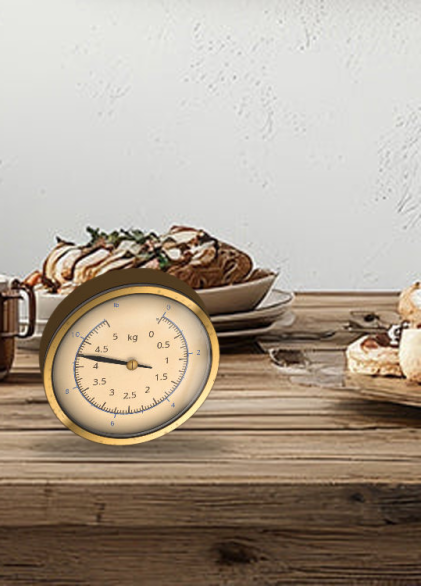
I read 4.25 kg
